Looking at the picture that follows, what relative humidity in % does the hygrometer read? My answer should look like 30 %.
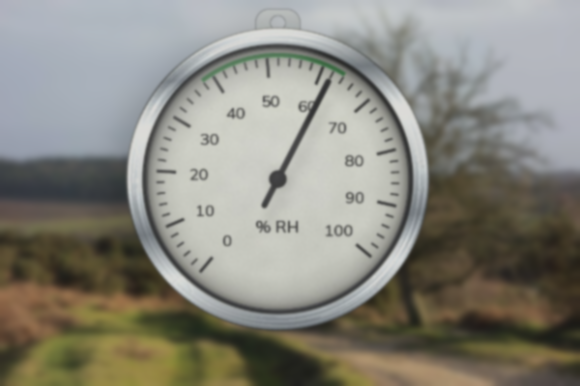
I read 62 %
